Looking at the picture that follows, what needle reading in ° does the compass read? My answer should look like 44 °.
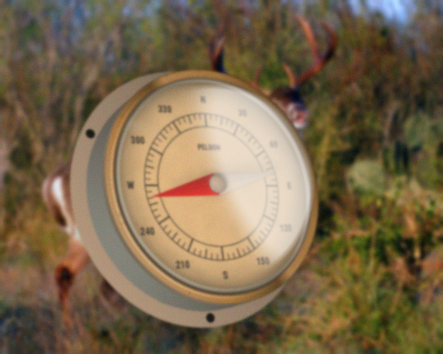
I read 260 °
